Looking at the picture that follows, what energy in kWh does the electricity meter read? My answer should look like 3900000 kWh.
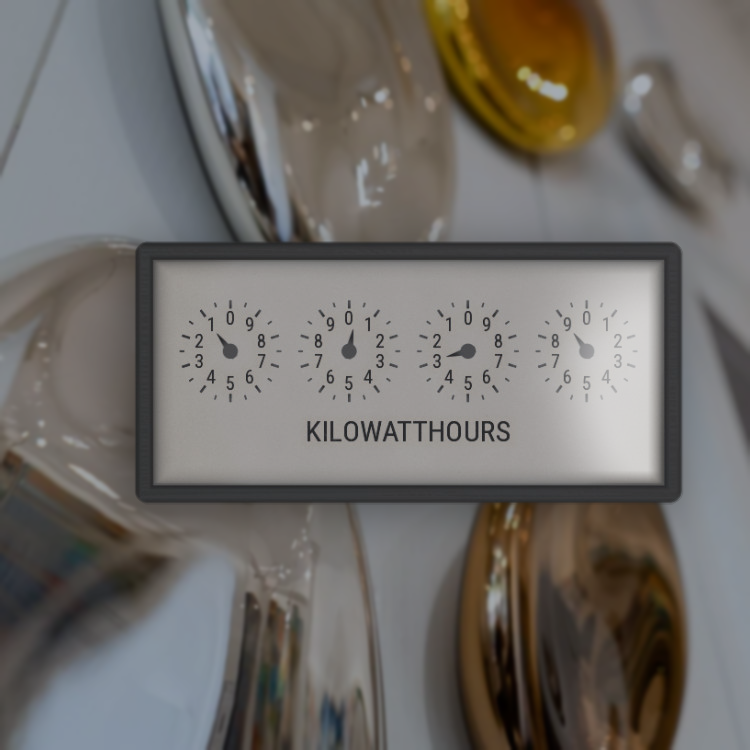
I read 1029 kWh
